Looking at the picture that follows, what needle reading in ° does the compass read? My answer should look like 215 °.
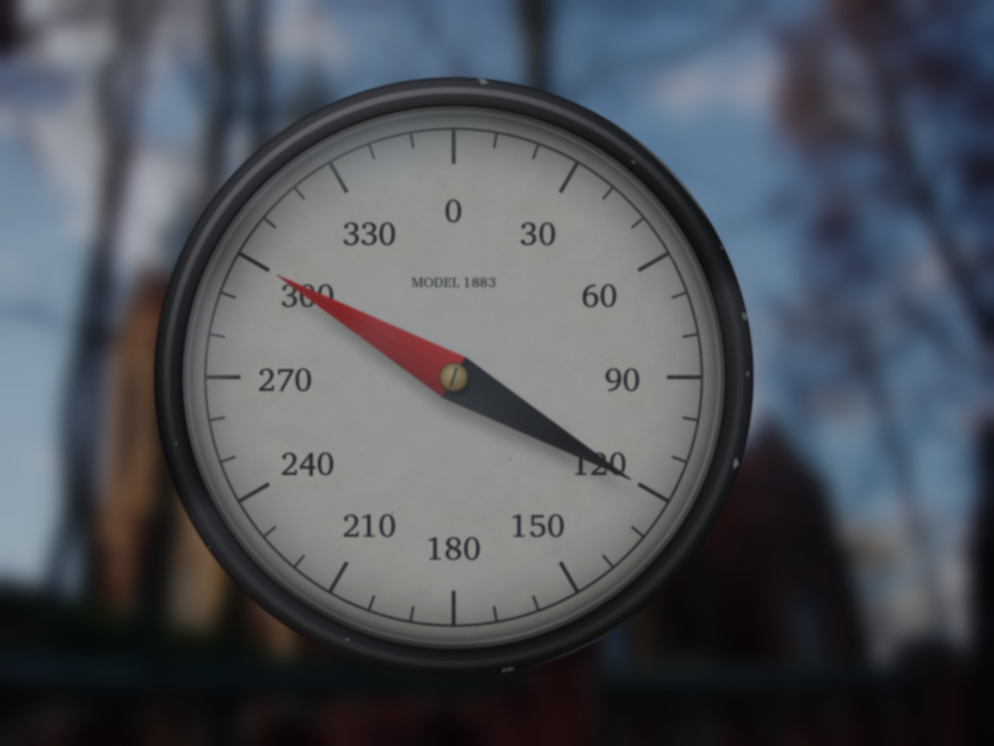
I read 300 °
